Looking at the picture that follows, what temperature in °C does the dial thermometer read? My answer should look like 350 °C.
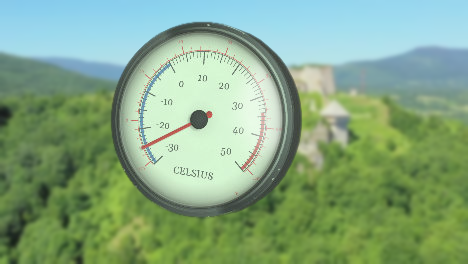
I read -25 °C
